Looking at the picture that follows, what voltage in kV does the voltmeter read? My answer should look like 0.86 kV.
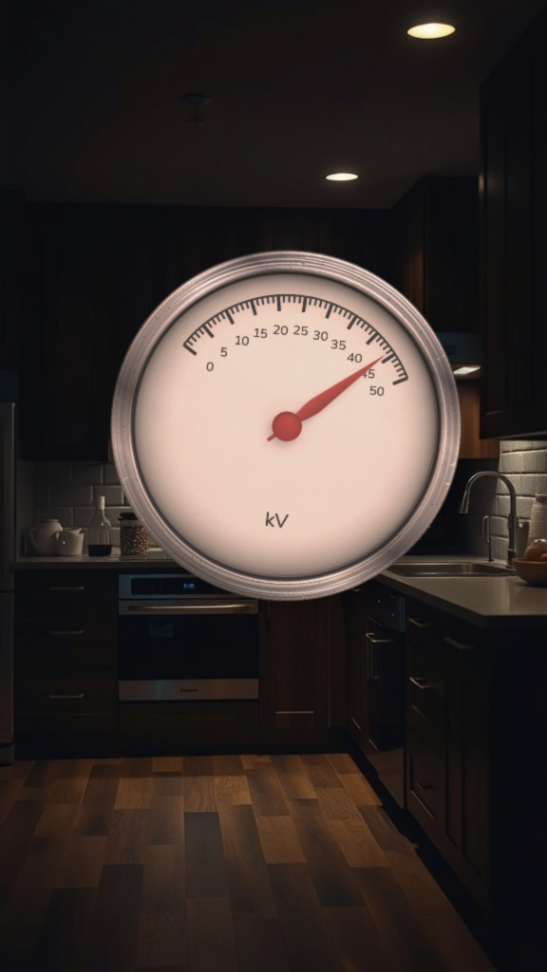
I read 44 kV
